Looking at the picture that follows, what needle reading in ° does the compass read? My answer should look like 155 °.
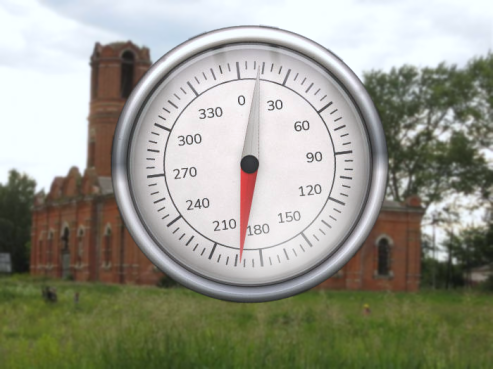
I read 192.5 °
